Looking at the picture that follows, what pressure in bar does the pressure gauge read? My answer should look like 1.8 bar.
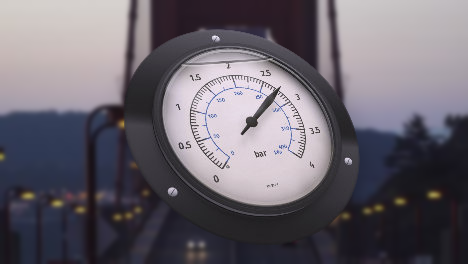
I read 2.75 bar
